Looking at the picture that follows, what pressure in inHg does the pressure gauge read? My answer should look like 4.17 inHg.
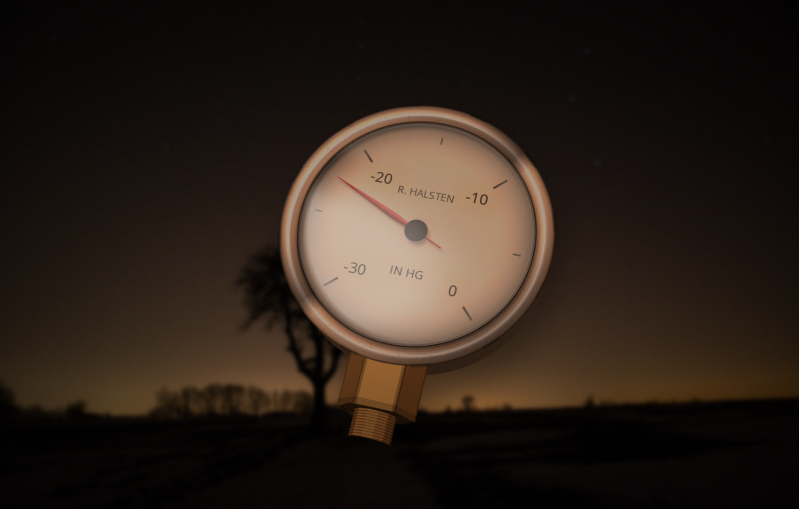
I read -22.5 inHg
